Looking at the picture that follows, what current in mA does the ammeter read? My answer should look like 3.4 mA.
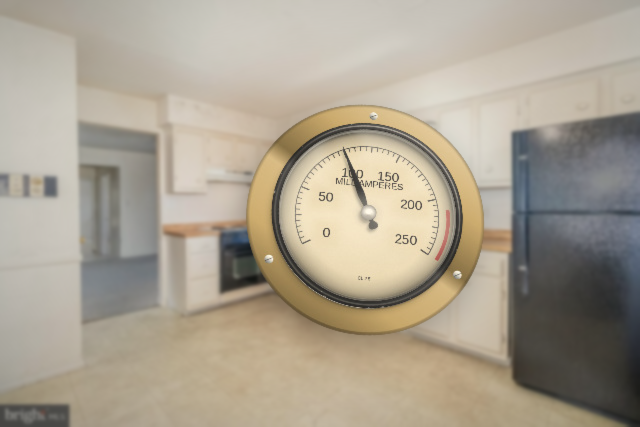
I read 100 mA
